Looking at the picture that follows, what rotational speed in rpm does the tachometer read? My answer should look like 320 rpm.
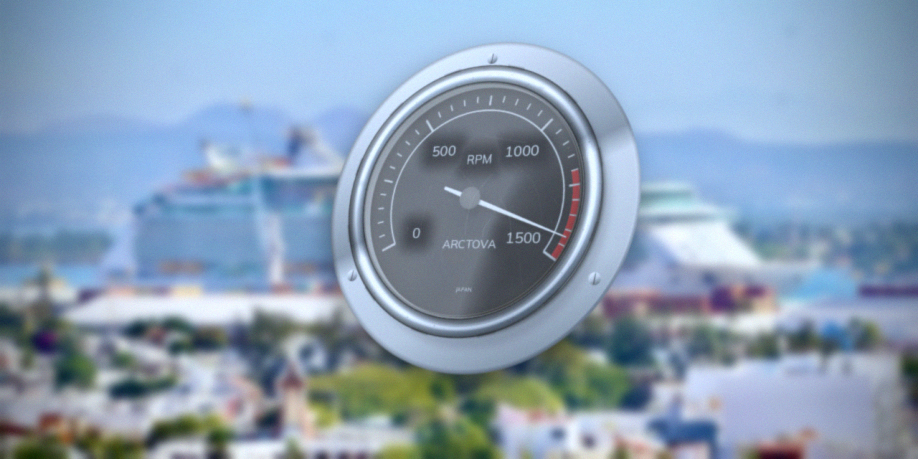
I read 1425 rpm
